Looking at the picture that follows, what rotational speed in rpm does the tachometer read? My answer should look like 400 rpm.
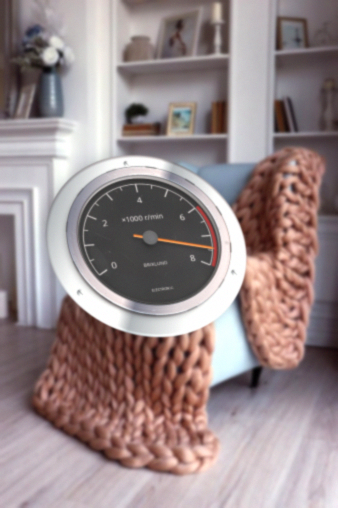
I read 7500 rpm
